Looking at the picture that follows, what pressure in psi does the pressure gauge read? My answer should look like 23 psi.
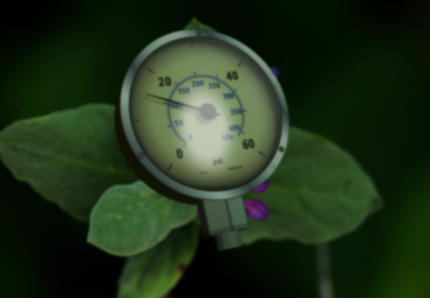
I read 15 psi
